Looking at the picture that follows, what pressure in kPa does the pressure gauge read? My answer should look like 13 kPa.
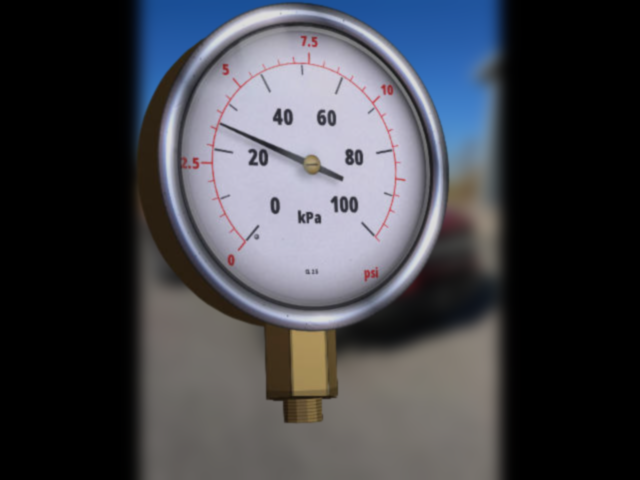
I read 25 kPa
